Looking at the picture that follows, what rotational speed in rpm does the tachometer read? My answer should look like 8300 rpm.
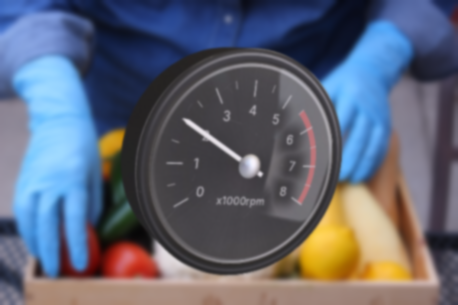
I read 2000 rpm
